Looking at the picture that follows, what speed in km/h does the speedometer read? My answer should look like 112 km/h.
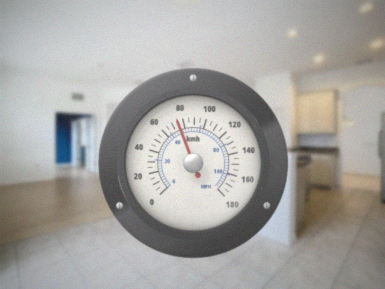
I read 75 km/h
